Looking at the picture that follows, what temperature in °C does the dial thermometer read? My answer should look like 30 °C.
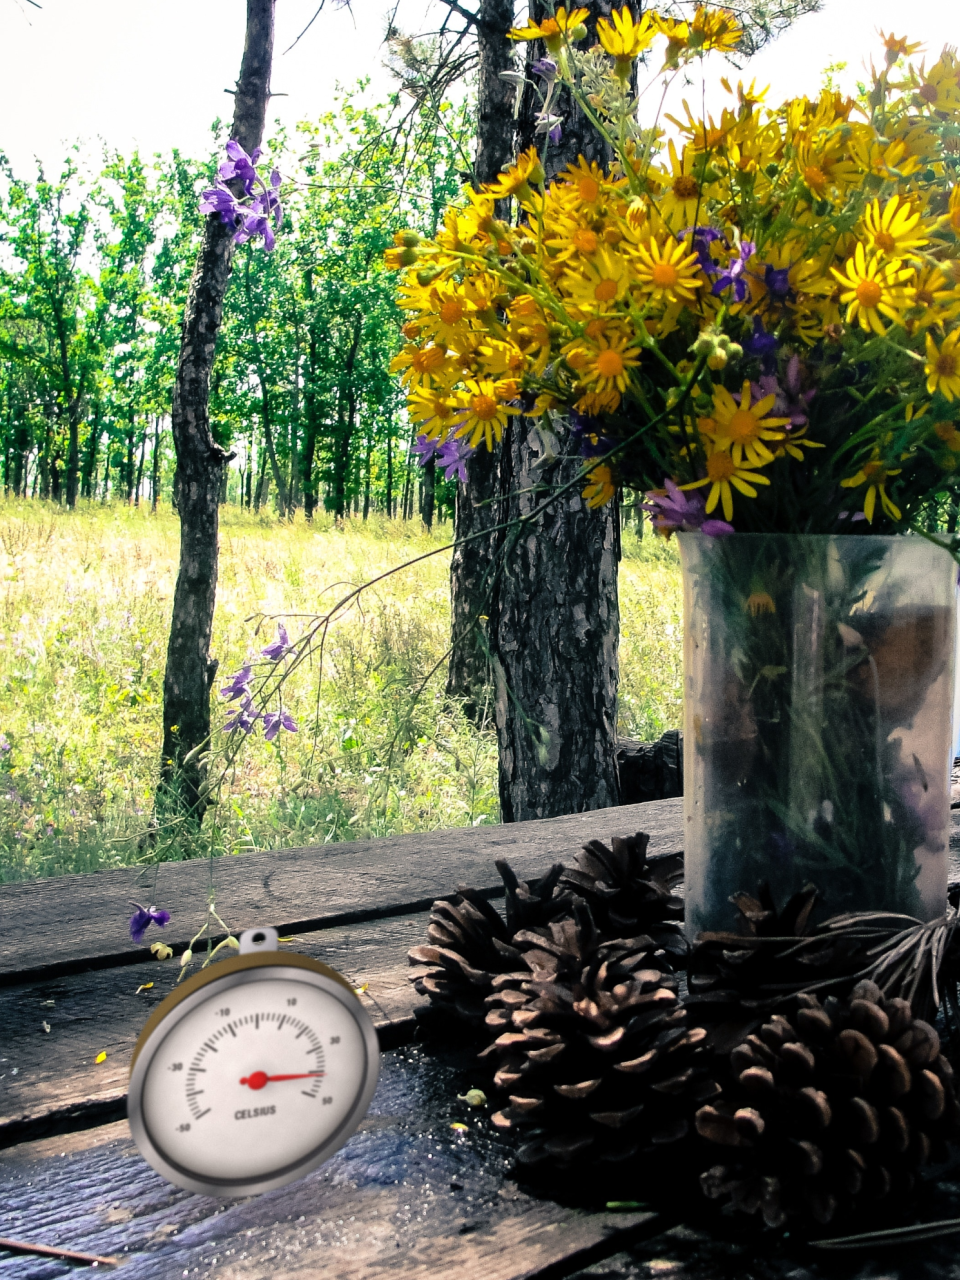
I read 40 °C
